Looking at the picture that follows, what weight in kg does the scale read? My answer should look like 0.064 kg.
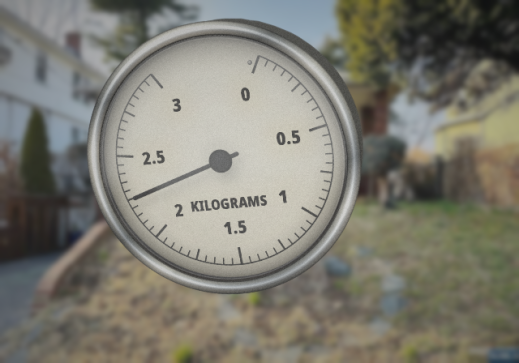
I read 2.25 kg
